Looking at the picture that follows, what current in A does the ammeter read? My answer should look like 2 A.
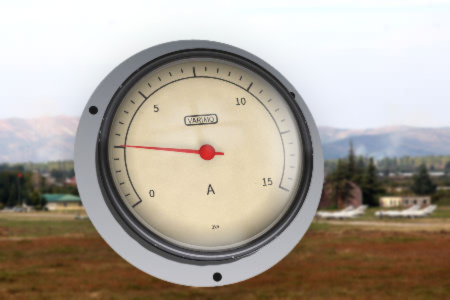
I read 2.5 A
